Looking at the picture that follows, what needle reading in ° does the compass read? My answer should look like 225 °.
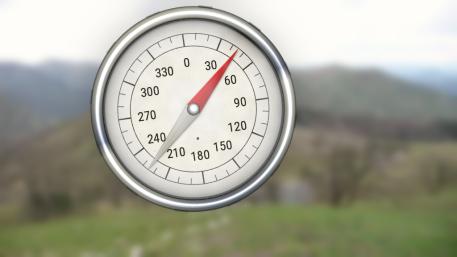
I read 45 °
